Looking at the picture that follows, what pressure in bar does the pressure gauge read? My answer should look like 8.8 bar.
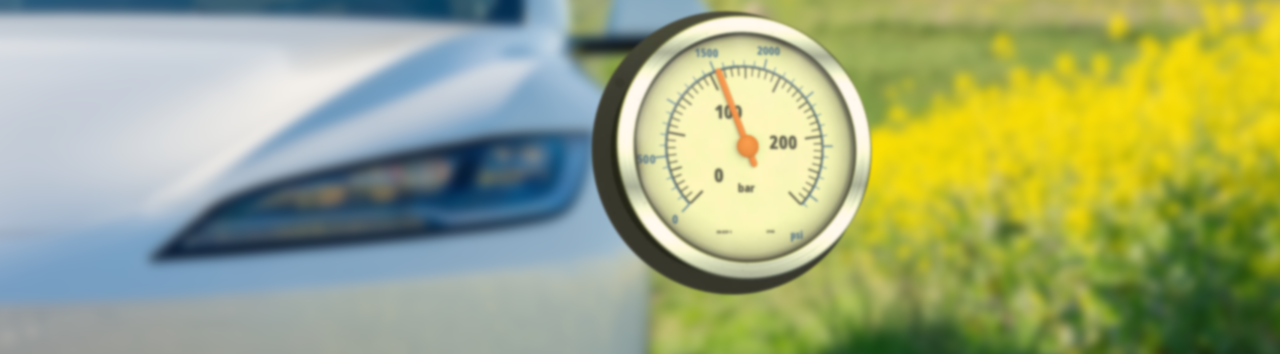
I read 105 bar
